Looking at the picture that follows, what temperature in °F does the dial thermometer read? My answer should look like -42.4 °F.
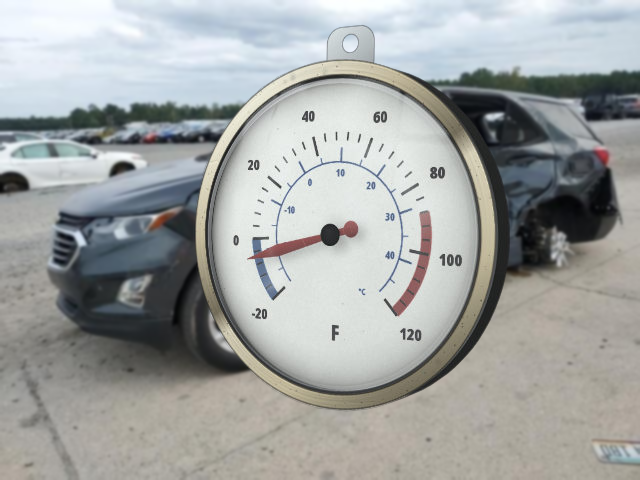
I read -6 °F
